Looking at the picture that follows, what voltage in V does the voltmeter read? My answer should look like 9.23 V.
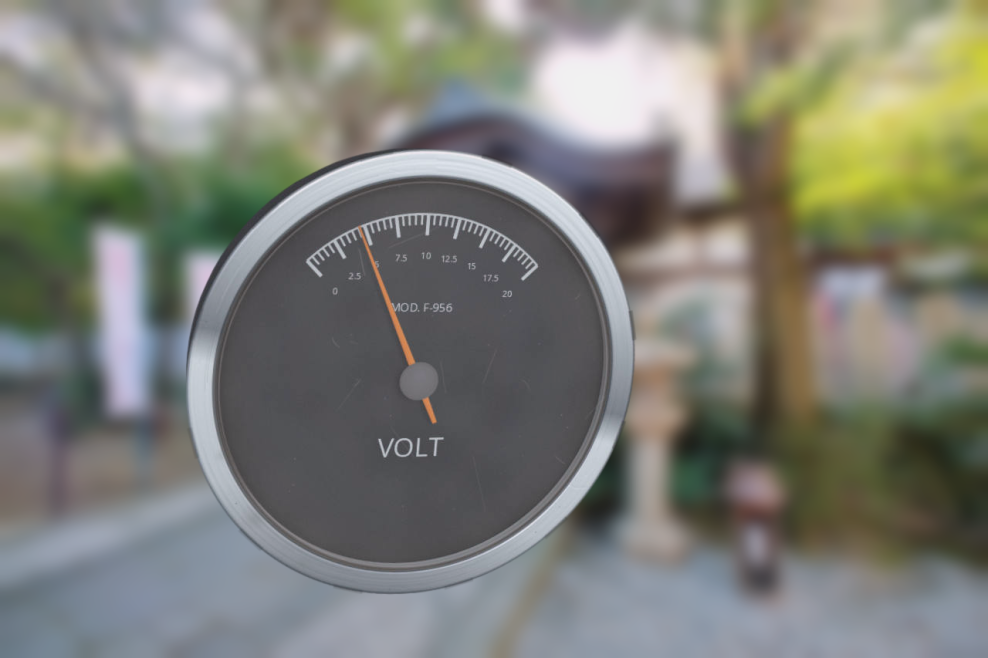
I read 4.5 V
